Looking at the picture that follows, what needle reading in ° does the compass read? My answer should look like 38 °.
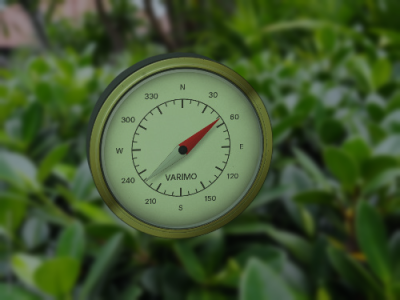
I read 50 °
